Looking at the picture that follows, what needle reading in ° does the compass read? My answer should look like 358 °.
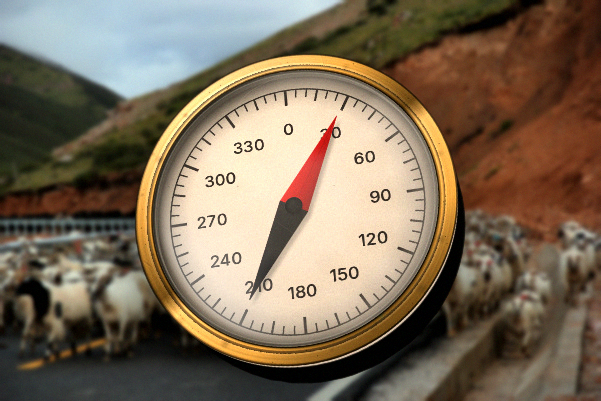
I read 30 °
